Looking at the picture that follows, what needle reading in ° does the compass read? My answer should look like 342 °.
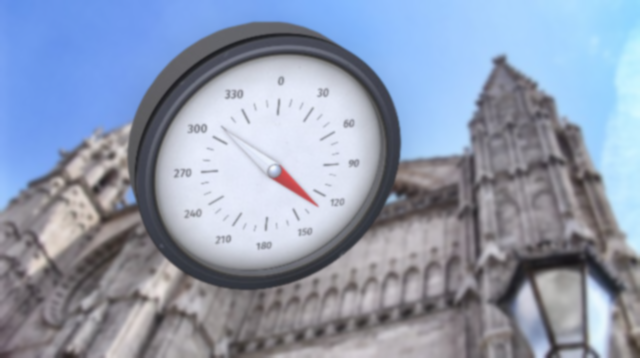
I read 130 °
